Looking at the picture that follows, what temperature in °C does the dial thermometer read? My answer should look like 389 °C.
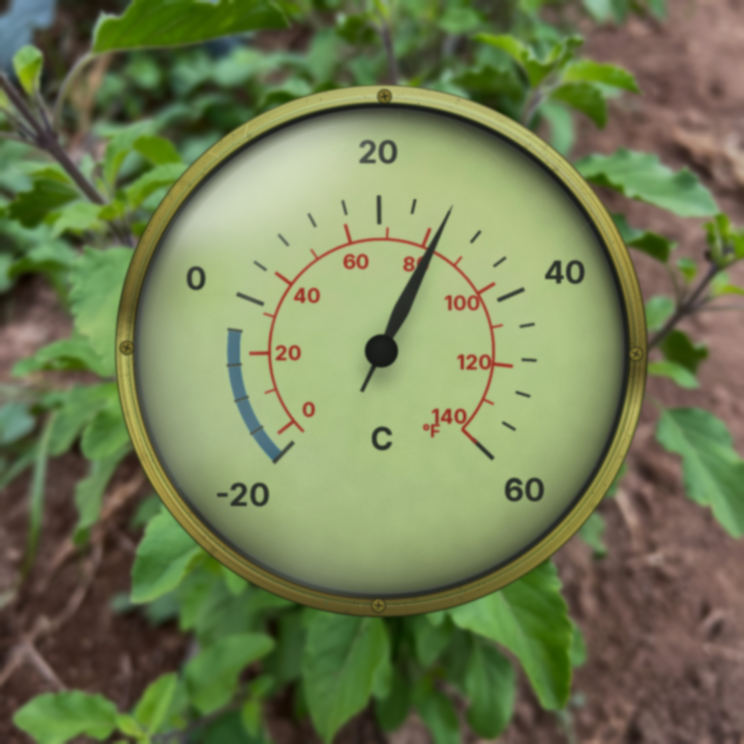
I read 28 °C
